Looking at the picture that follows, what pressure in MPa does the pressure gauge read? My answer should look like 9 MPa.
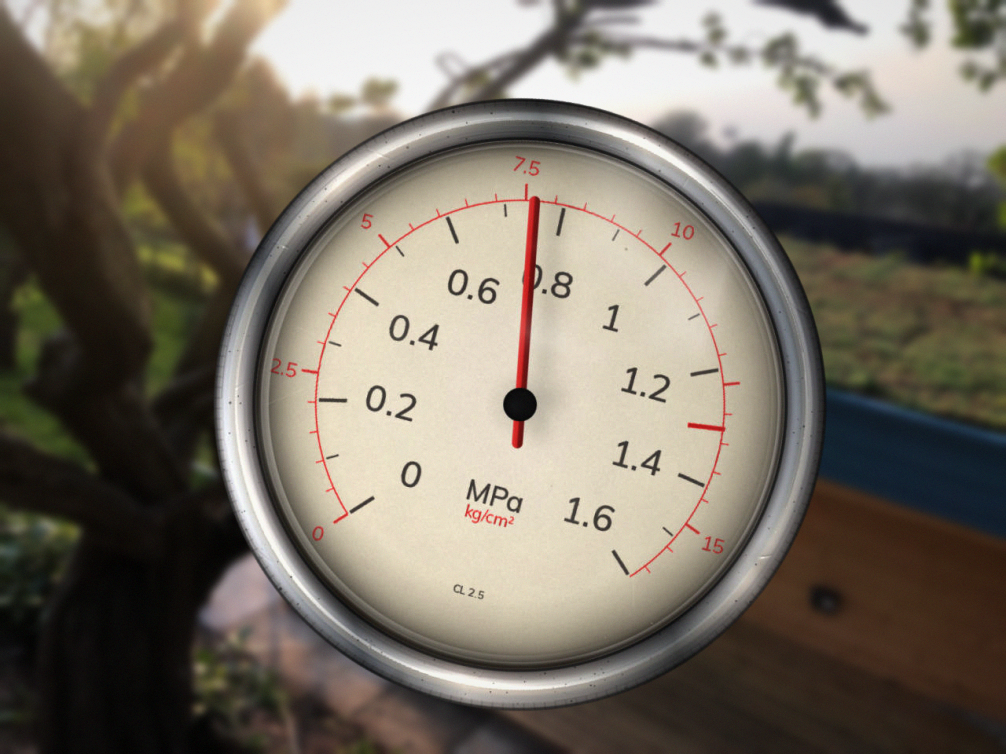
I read 0.75 MPa
